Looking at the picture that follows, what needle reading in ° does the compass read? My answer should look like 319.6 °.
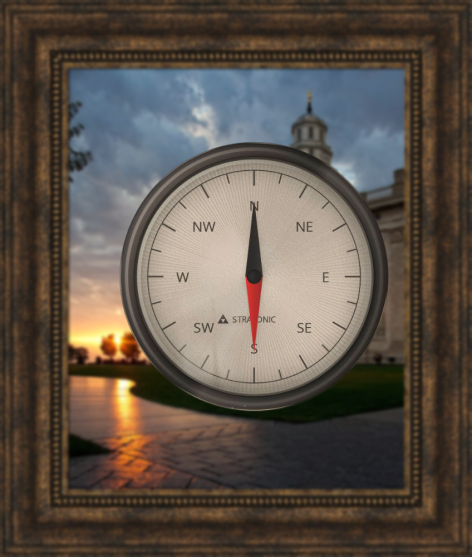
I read 180 °
